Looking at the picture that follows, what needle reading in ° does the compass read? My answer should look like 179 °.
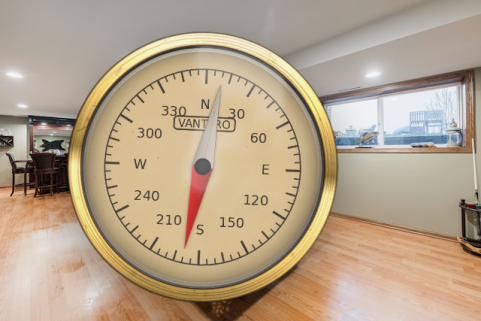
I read 190 °
